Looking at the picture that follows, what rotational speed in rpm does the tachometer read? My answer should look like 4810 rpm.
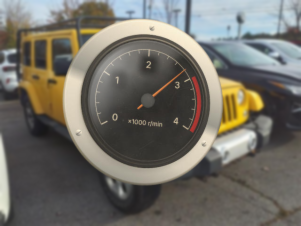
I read 2800 rpm
